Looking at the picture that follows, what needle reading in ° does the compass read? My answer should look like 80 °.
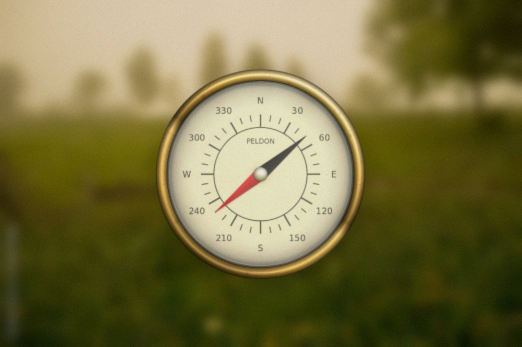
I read 230 °
